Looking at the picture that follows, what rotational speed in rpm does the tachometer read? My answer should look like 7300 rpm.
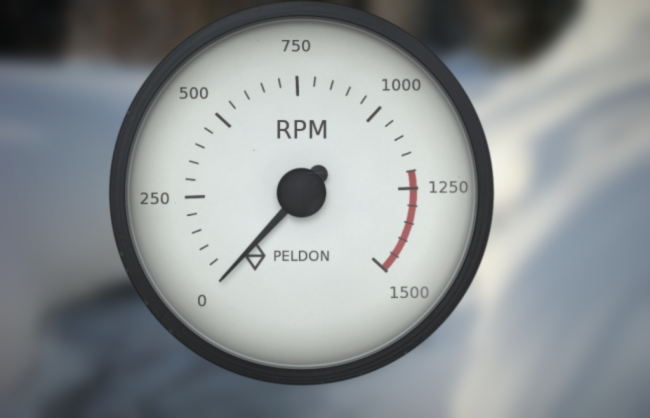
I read 0 rpm
